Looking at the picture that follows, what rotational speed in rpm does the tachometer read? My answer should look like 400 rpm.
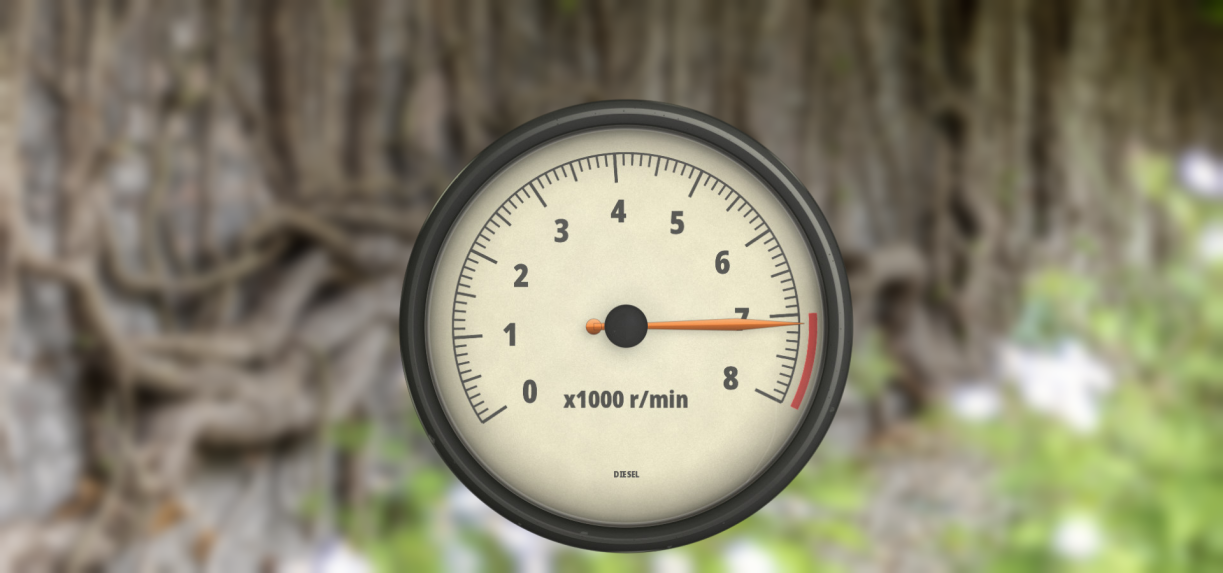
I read 7100 rpm
